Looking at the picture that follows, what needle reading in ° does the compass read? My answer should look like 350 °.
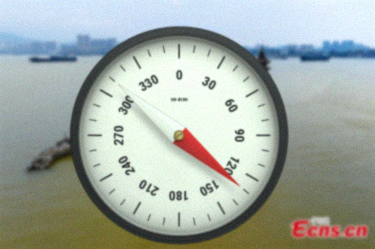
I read 130 °
